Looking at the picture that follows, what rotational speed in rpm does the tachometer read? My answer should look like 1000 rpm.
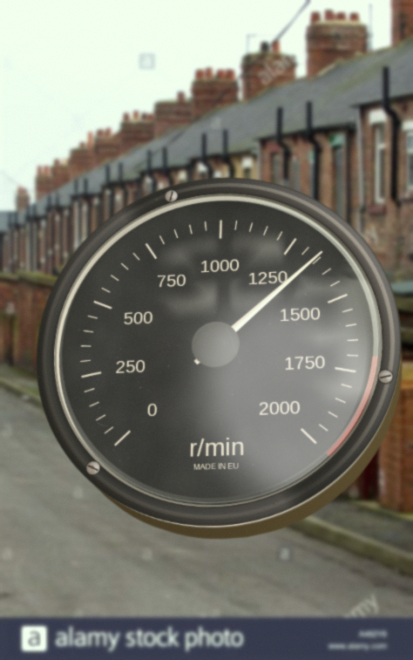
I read 1350 rpm
